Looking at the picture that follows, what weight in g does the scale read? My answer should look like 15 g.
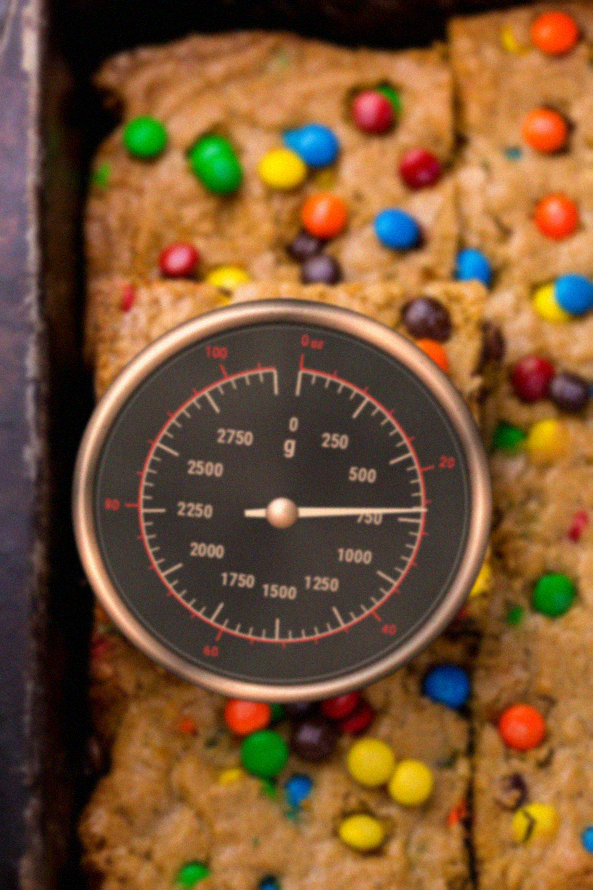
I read 700 g
